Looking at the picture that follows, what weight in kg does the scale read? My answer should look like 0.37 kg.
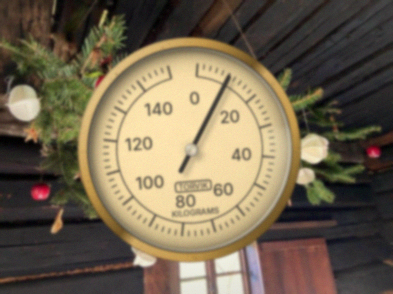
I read 10 kg
